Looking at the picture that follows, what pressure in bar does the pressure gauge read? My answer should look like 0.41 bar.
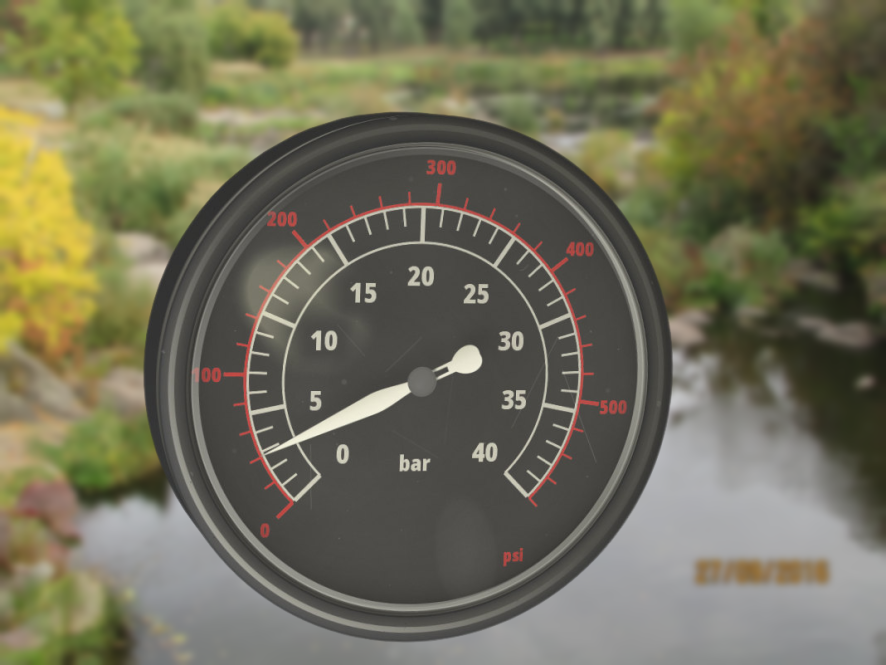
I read 3 bar
